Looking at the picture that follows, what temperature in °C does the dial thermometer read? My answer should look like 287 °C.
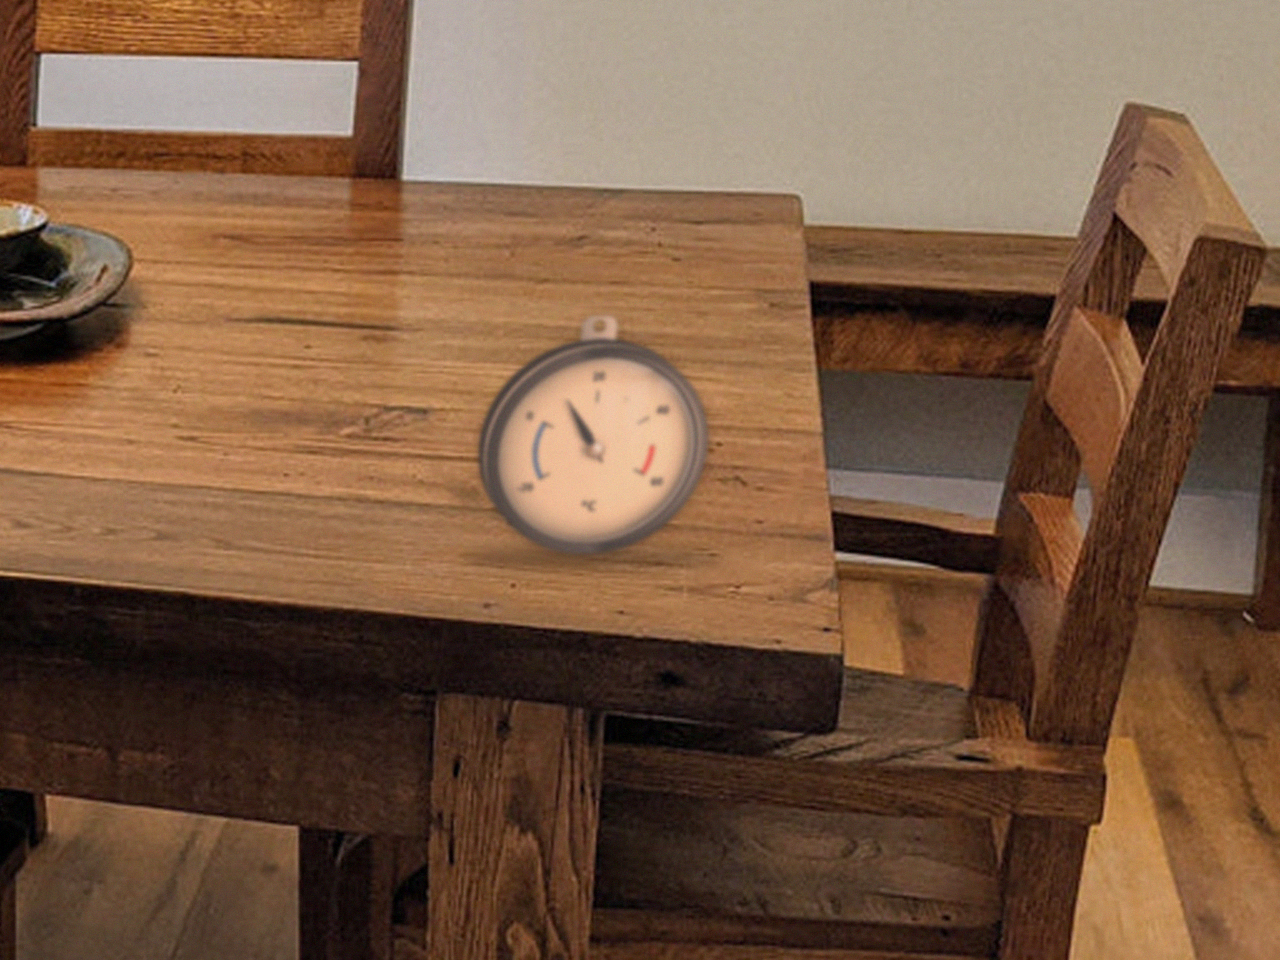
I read 10 °C
